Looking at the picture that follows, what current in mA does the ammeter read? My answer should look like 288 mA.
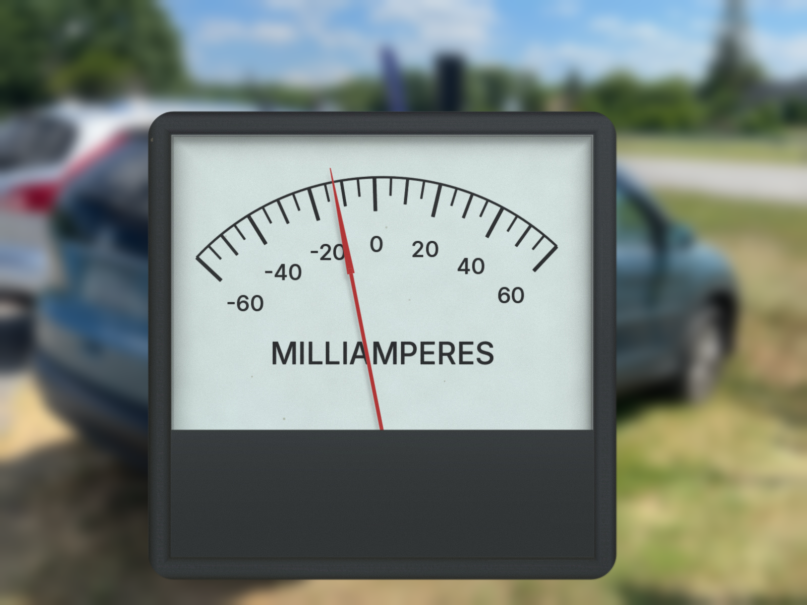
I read -12.5 mA
